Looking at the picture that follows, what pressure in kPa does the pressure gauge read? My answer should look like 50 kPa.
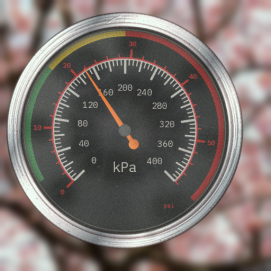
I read 150 kPa
